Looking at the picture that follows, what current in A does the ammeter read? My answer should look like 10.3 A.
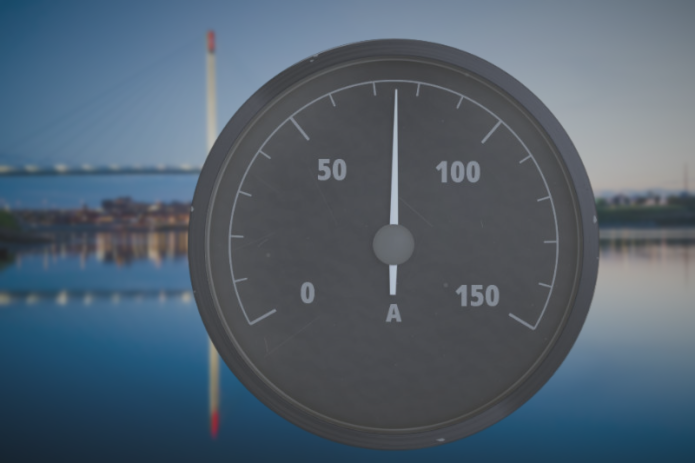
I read 75 A
